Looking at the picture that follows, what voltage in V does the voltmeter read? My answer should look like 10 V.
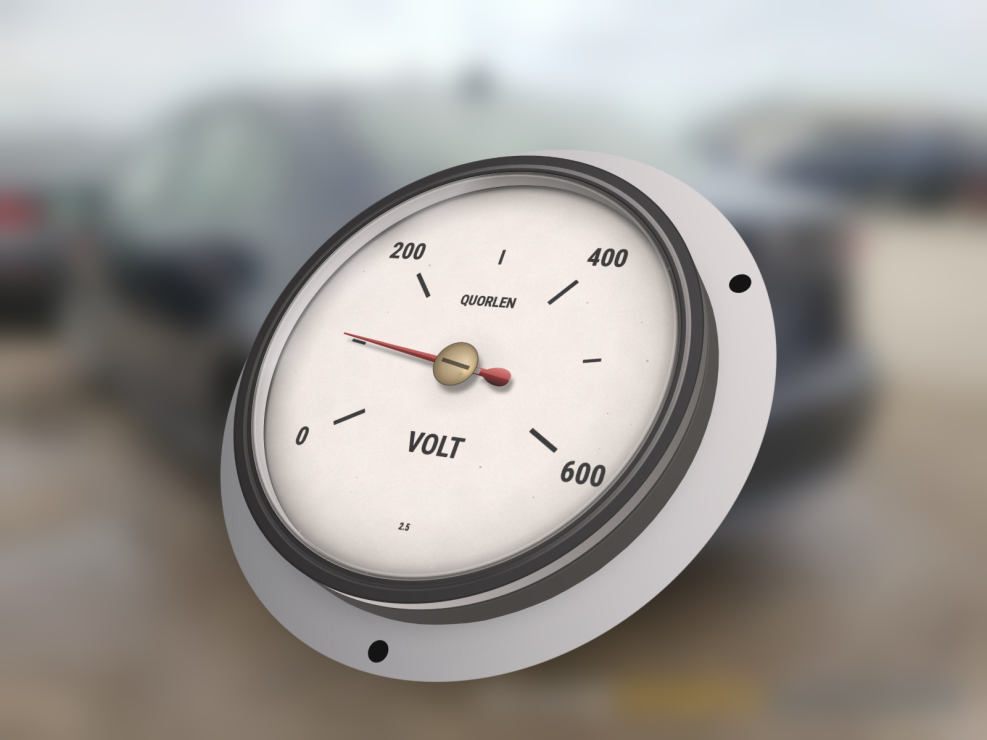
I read 100 V
